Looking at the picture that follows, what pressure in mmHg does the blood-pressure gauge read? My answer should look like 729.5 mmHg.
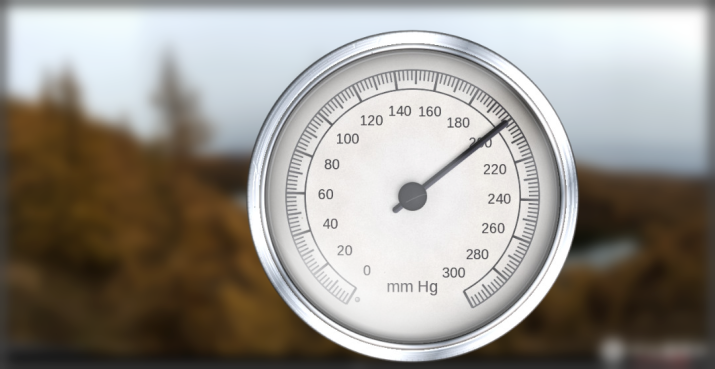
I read 200 mmHg
